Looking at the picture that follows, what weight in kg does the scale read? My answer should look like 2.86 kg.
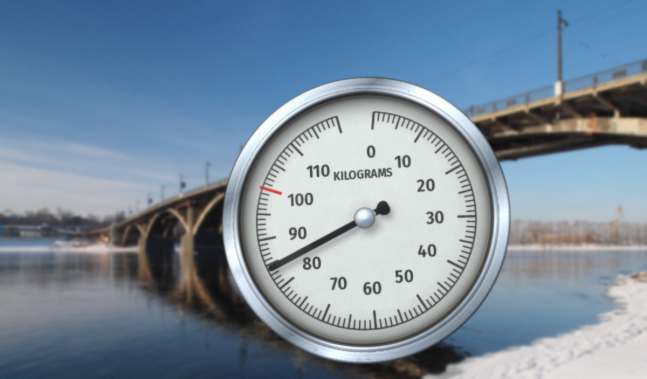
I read 84 kg
